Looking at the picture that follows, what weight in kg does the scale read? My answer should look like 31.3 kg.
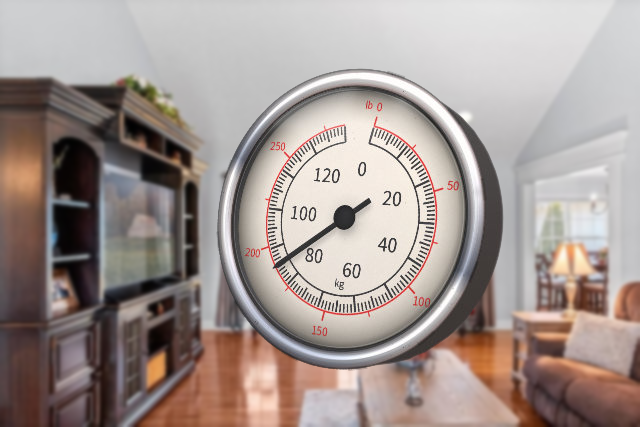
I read 85 kg
